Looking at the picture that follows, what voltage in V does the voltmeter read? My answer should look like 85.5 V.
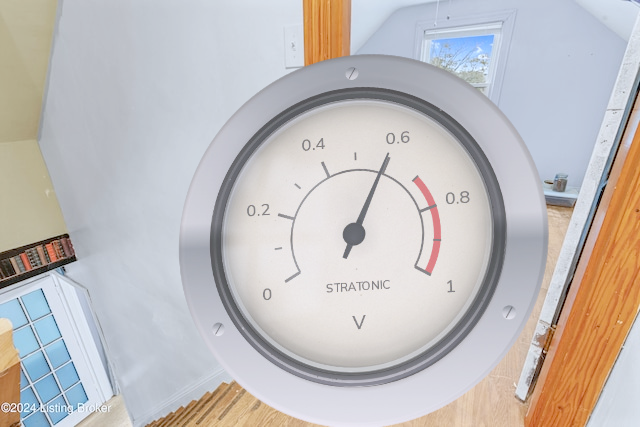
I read 0.6 V
